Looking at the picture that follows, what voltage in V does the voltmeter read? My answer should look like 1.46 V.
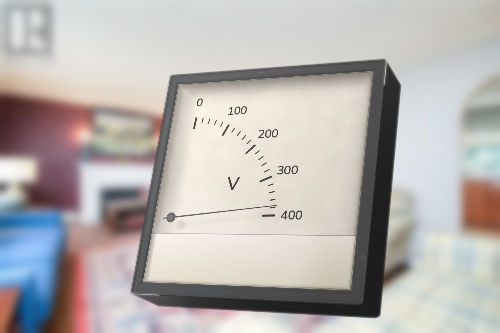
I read 380 V
